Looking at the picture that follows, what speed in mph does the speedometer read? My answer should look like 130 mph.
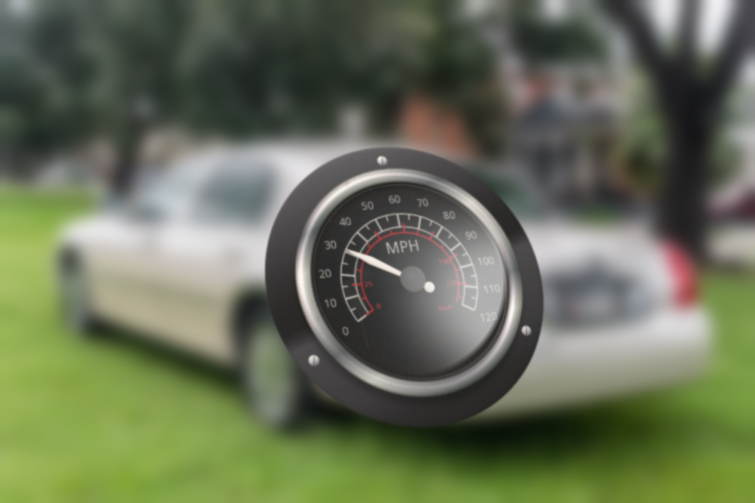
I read 30 mph
